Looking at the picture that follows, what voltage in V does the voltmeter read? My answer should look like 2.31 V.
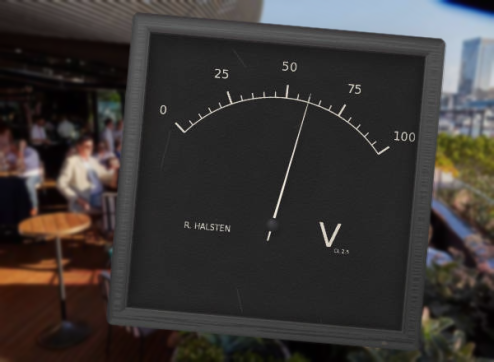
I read 60 V
